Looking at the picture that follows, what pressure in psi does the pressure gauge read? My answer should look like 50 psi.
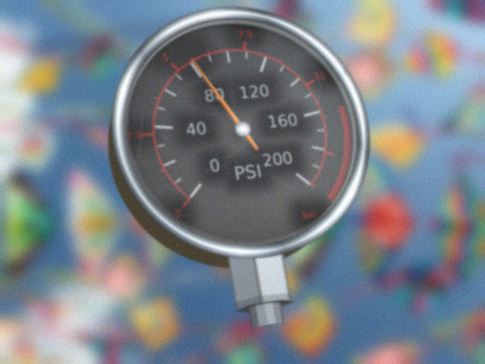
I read 80 psi
